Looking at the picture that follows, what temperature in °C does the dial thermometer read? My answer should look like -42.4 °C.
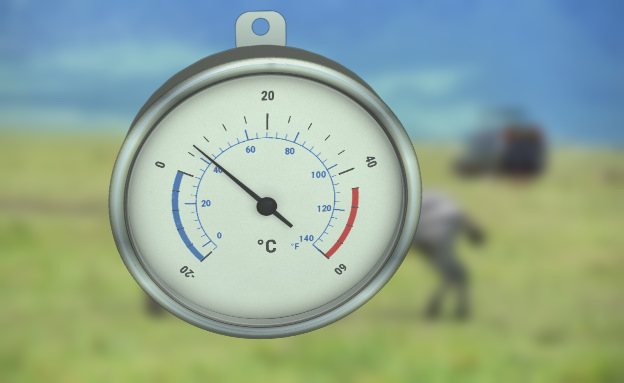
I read 6 °C
